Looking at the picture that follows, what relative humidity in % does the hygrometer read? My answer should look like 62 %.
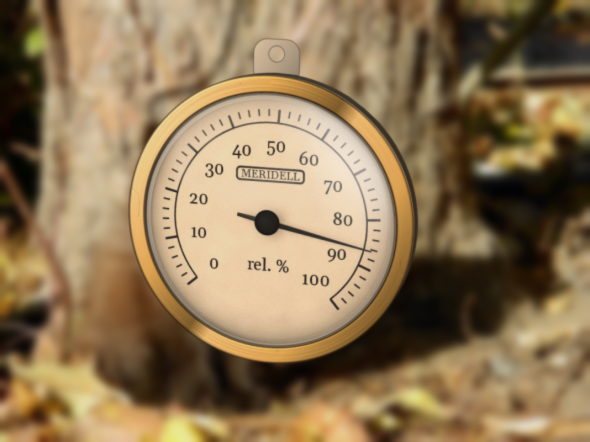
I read 86 %
